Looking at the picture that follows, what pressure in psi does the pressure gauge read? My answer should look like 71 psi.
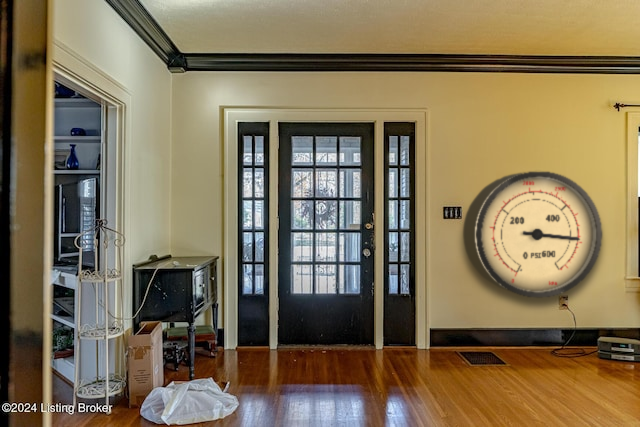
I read 500 psi
